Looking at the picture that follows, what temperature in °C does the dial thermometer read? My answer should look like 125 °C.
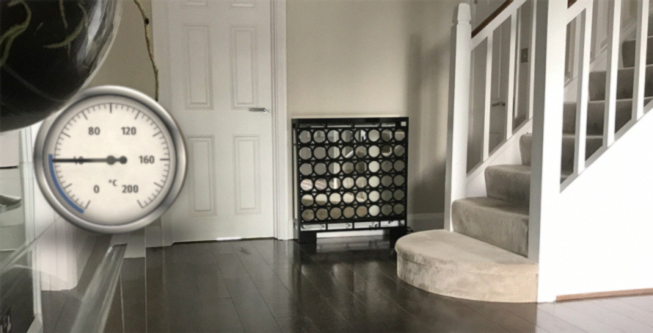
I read 40 °C
